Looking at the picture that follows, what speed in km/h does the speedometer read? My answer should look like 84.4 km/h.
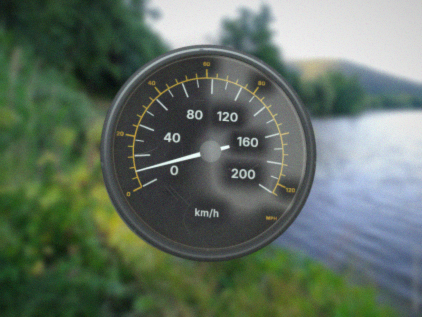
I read 10 km/h
